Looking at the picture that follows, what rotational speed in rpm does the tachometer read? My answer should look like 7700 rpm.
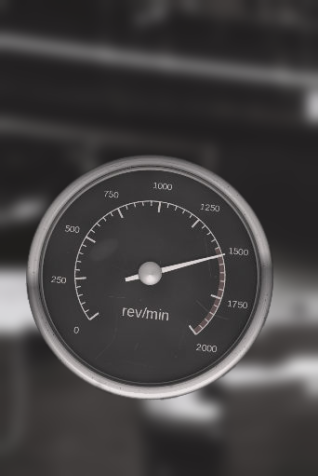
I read 1500 rpm
